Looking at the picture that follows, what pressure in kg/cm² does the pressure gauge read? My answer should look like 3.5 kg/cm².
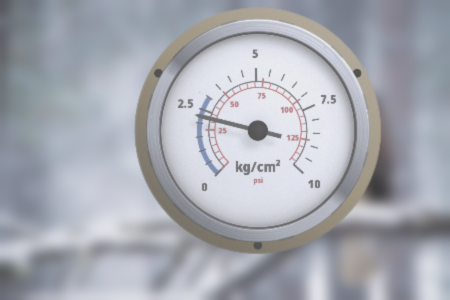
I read 2.25 kg/cm²
